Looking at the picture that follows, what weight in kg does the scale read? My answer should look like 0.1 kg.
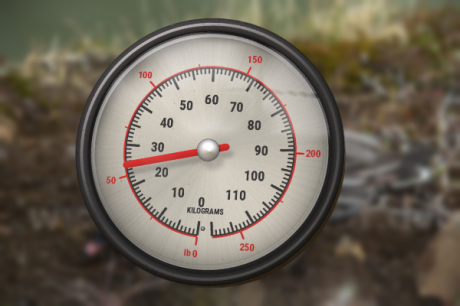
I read 25 kg
